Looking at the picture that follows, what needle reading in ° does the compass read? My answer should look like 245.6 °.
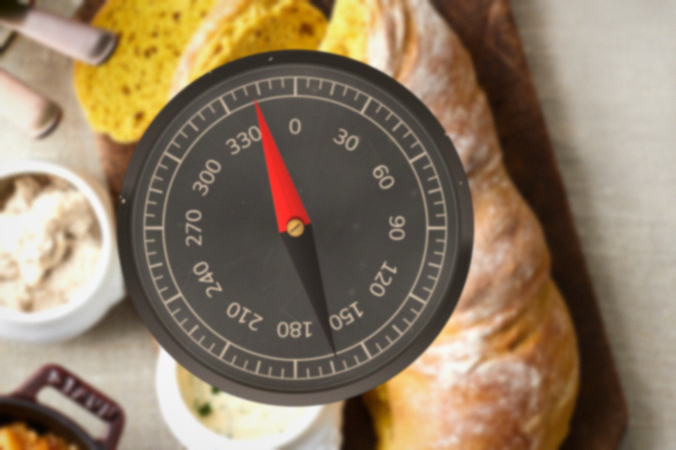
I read 342.5 °
